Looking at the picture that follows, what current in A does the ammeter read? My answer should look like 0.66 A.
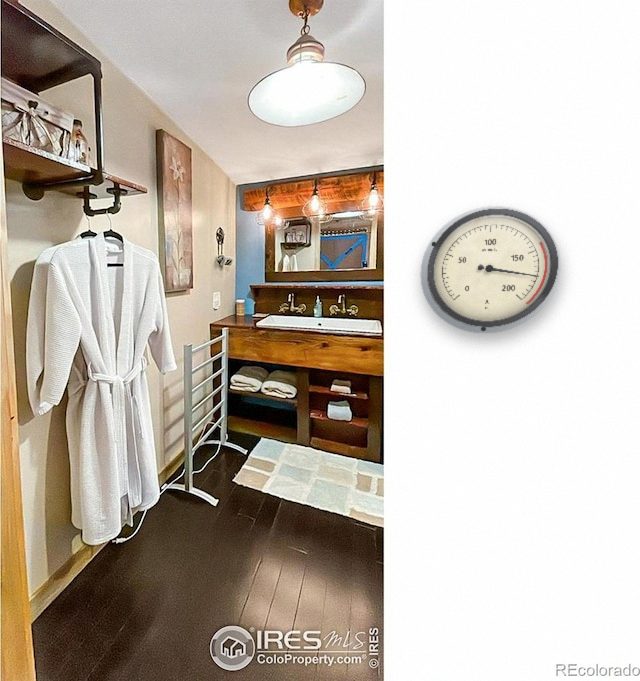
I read 175 A
